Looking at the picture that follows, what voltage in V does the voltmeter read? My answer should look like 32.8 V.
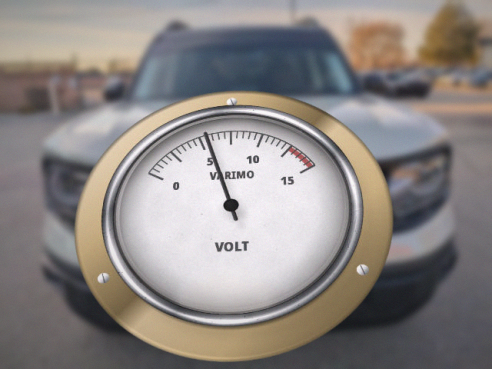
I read 5.5 V
